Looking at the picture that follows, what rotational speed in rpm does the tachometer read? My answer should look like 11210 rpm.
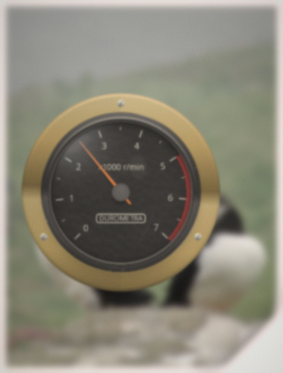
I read 2500 rpm
